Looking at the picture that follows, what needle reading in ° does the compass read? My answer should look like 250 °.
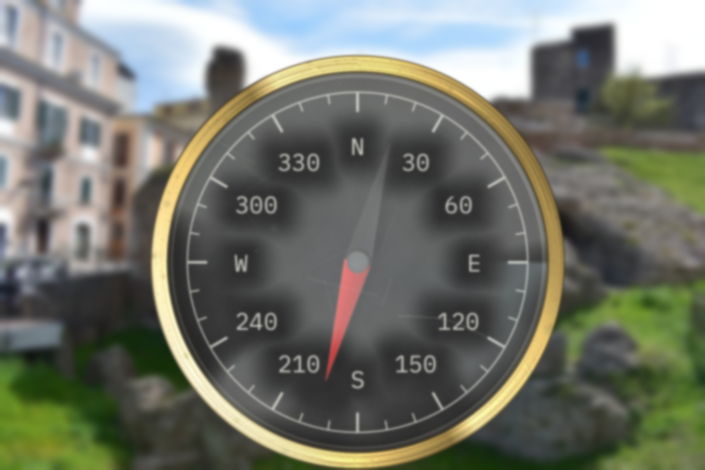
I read 195 °
